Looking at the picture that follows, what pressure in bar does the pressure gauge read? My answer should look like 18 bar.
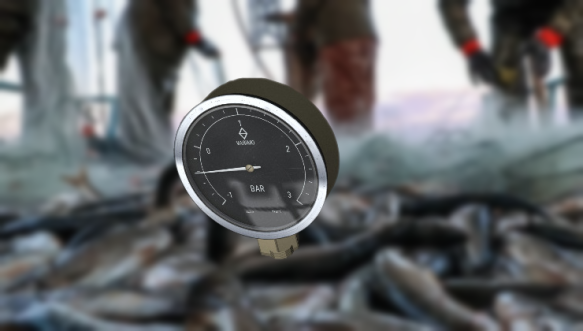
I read -0.4 bar
